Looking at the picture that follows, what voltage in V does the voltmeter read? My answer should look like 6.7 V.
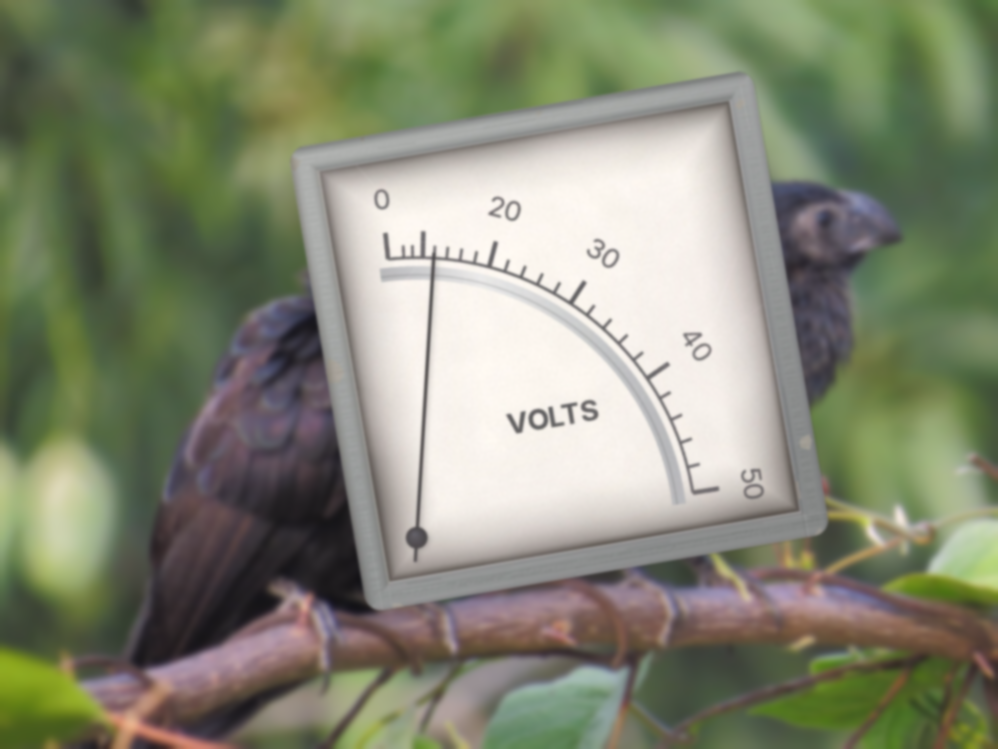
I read 12 V
